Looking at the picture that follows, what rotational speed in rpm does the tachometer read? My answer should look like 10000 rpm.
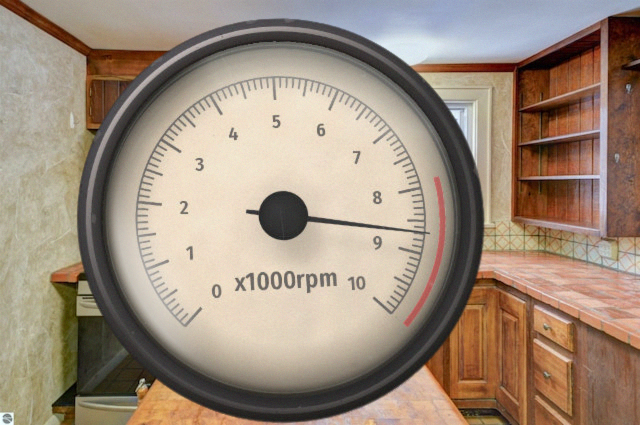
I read 8700 rpm
